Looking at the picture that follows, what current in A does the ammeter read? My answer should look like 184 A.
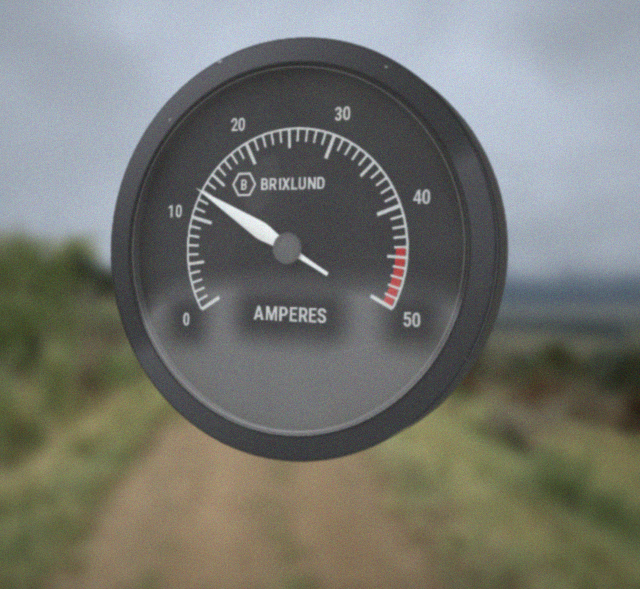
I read 13 A
